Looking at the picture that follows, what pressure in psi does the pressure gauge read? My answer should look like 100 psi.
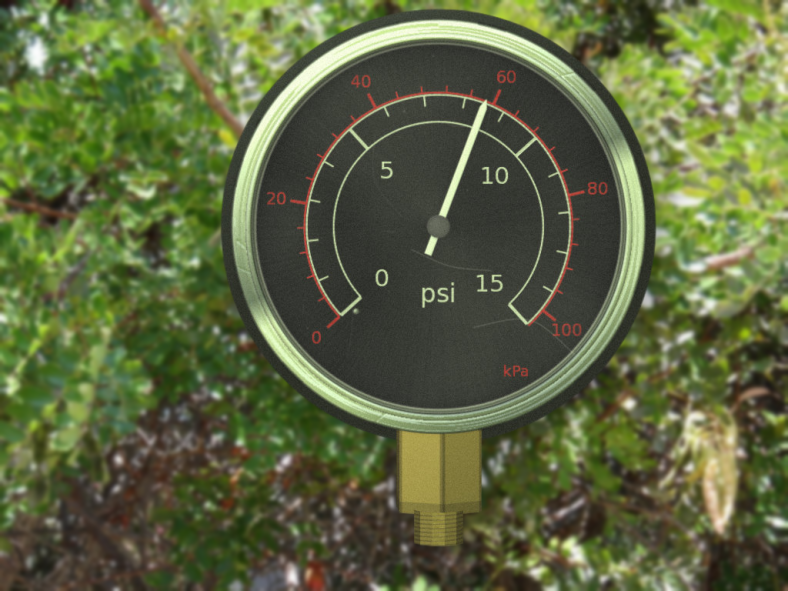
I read 8.5 psi
